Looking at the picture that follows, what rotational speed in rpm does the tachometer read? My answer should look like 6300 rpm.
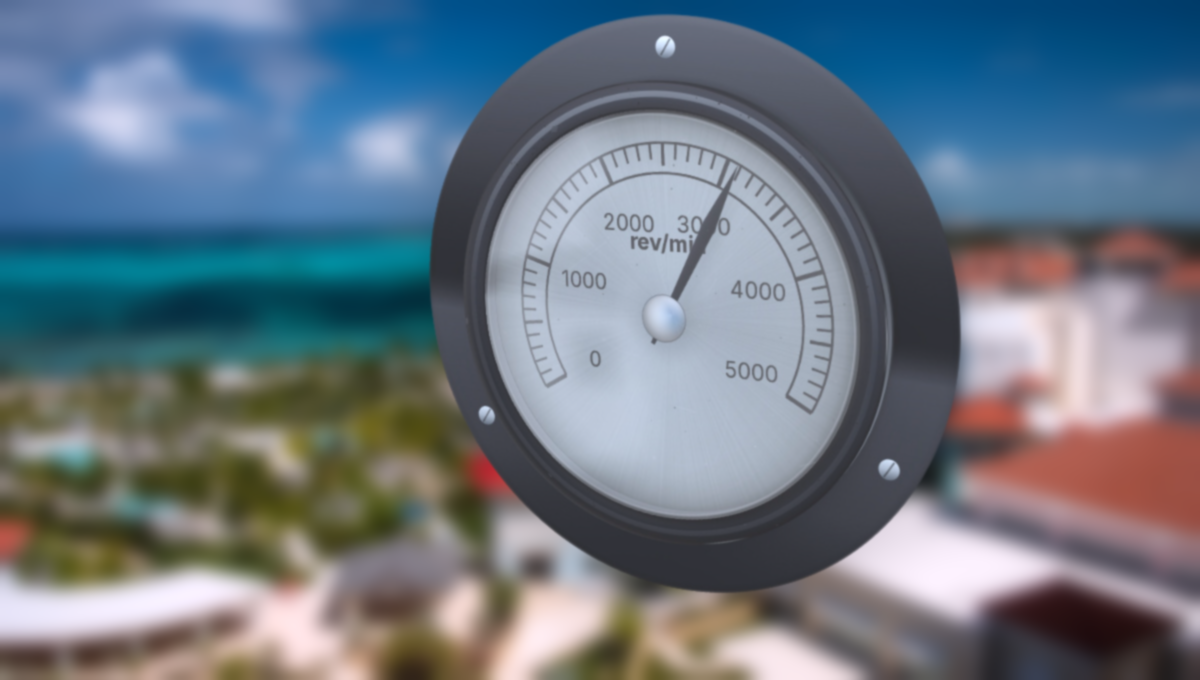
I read 3100 rpm
